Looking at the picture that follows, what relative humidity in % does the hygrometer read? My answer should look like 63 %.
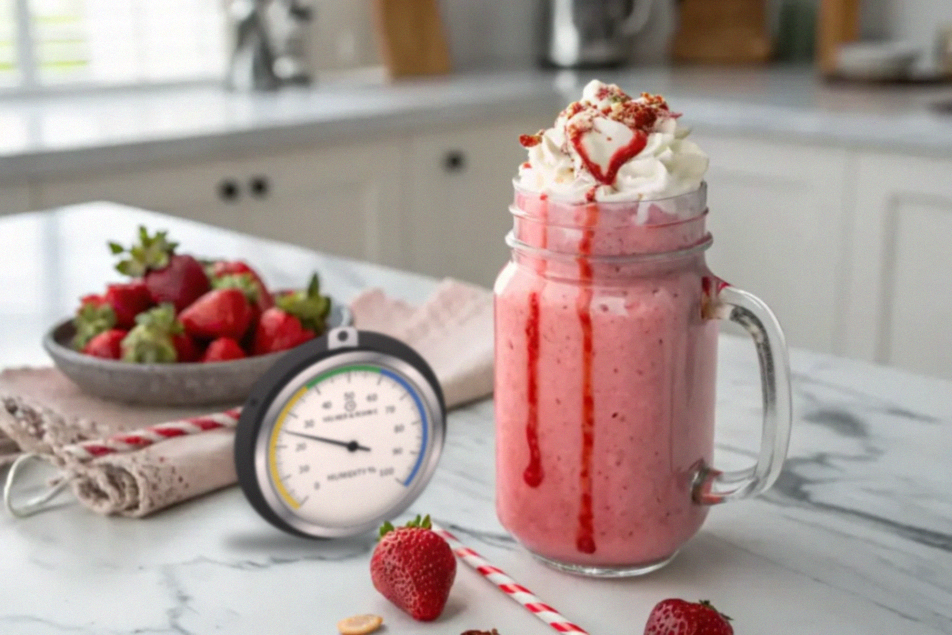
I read 25 %
